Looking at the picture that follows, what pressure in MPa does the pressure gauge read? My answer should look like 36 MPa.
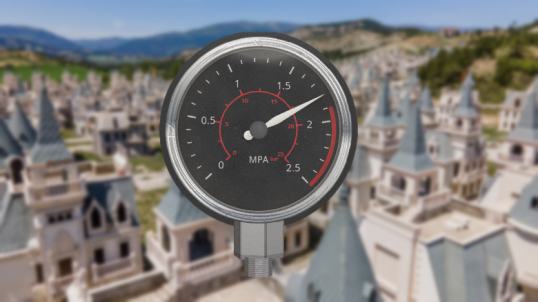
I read 1.8 MPa
